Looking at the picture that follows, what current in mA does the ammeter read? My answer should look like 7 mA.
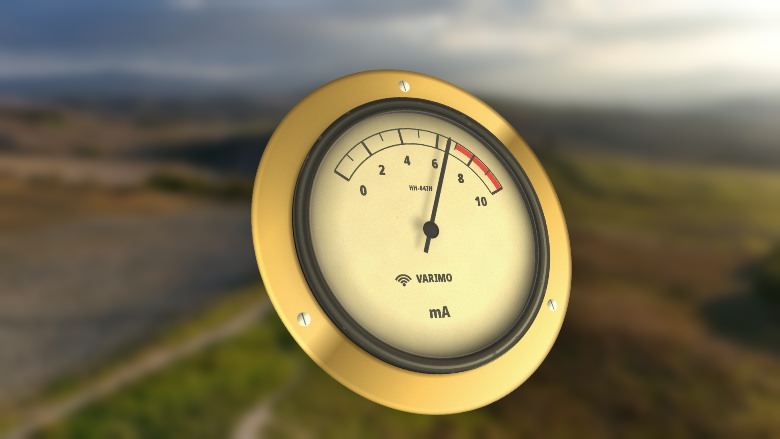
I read 6.5 mA
